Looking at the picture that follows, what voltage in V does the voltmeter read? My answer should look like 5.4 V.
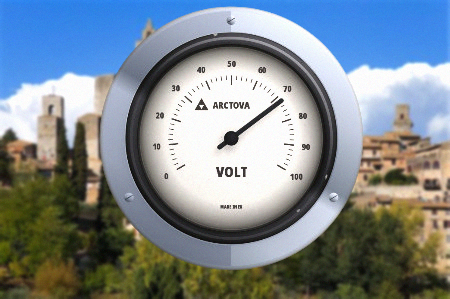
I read 72 V
